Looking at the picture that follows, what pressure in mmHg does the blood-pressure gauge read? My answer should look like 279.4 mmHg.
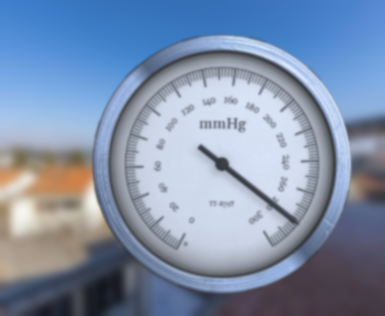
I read 280 mmHg
